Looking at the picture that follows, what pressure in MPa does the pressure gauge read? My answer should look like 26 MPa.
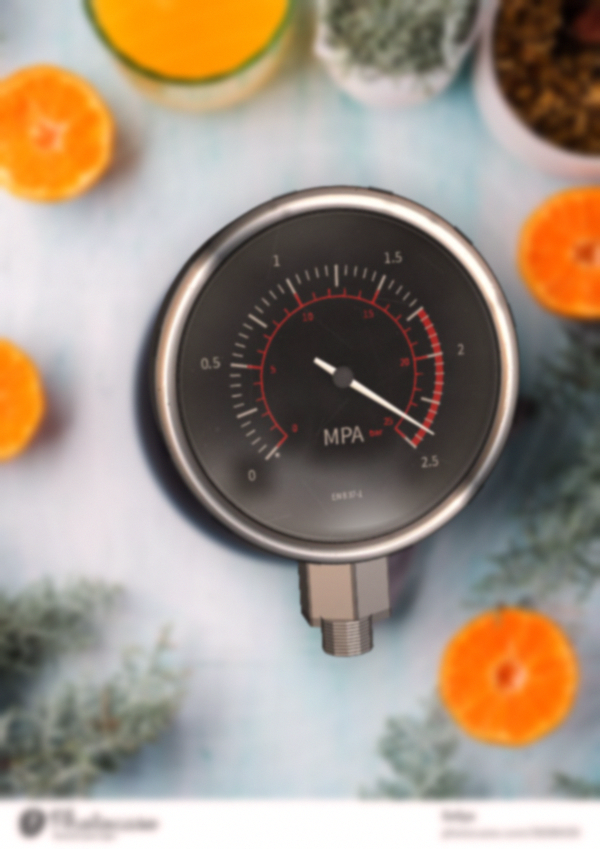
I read 2.4 MPa
